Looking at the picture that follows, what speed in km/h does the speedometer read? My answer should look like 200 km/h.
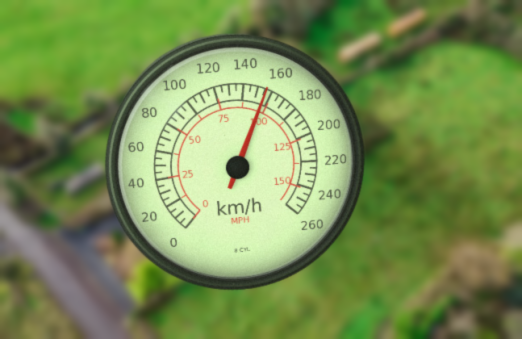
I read 155 km/h
